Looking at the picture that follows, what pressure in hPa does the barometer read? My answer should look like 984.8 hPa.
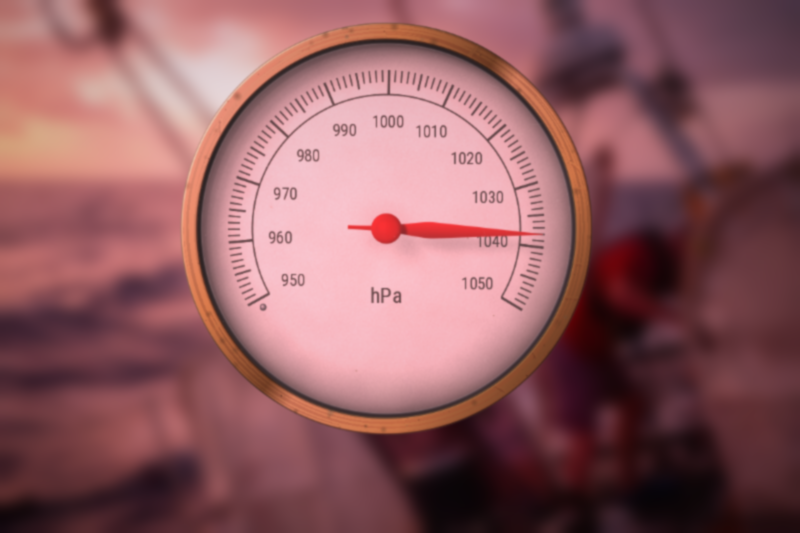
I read 1038 hPa
